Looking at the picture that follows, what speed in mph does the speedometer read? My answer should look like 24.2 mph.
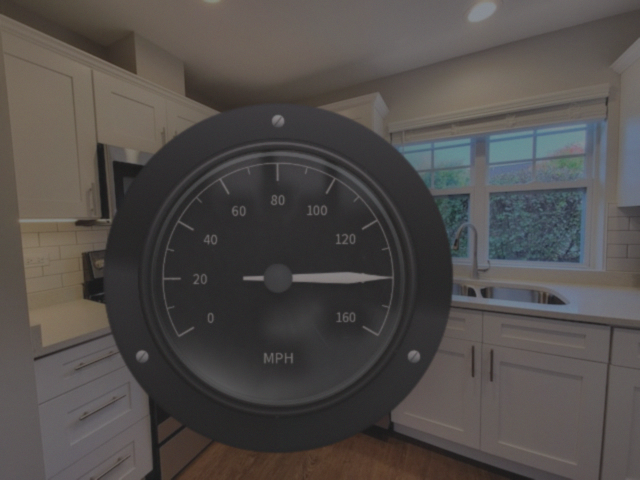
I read 140 mph
